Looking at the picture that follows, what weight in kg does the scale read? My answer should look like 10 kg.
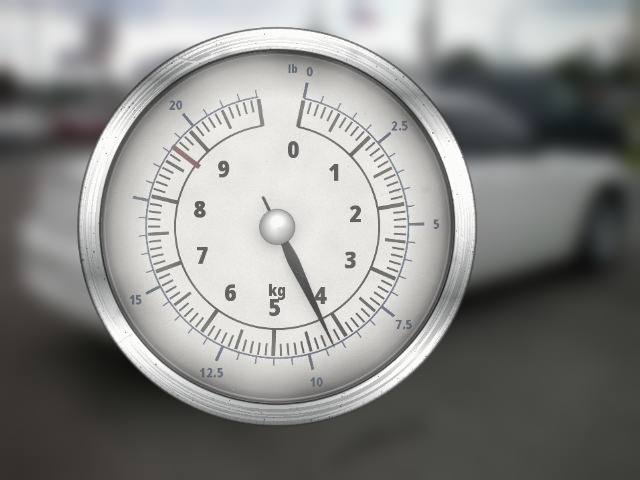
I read 4.2 kg
